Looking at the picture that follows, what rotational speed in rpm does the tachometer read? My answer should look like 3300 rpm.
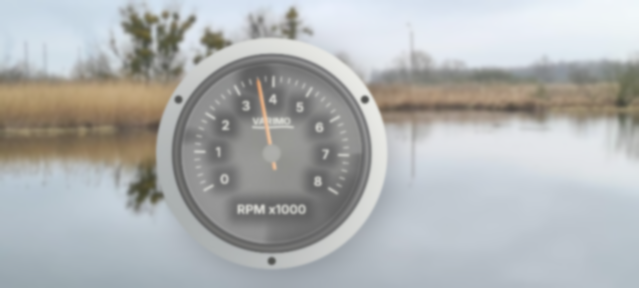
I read 3600 rpm
